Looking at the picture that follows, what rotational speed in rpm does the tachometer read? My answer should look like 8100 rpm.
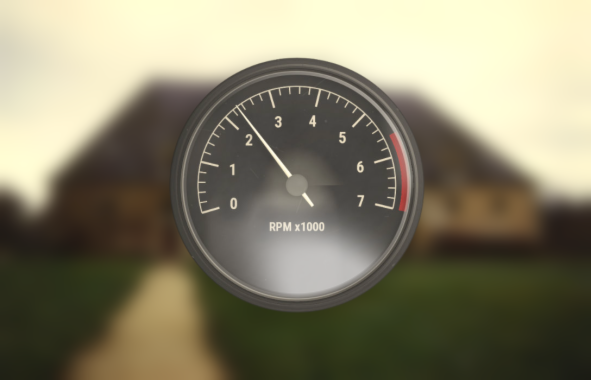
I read 2300 rpm
